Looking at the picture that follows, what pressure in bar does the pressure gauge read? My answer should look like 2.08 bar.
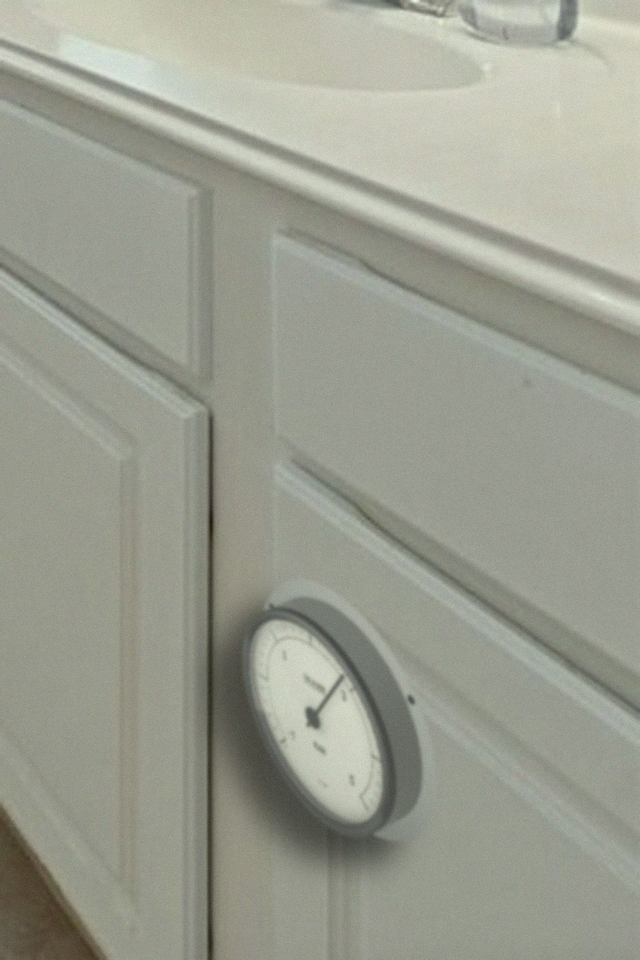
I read 2.8 bar
